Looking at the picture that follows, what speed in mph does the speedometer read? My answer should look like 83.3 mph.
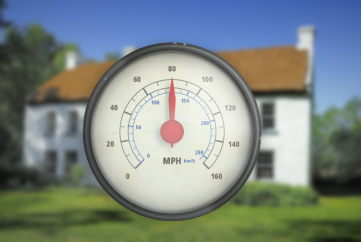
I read 80 mph
